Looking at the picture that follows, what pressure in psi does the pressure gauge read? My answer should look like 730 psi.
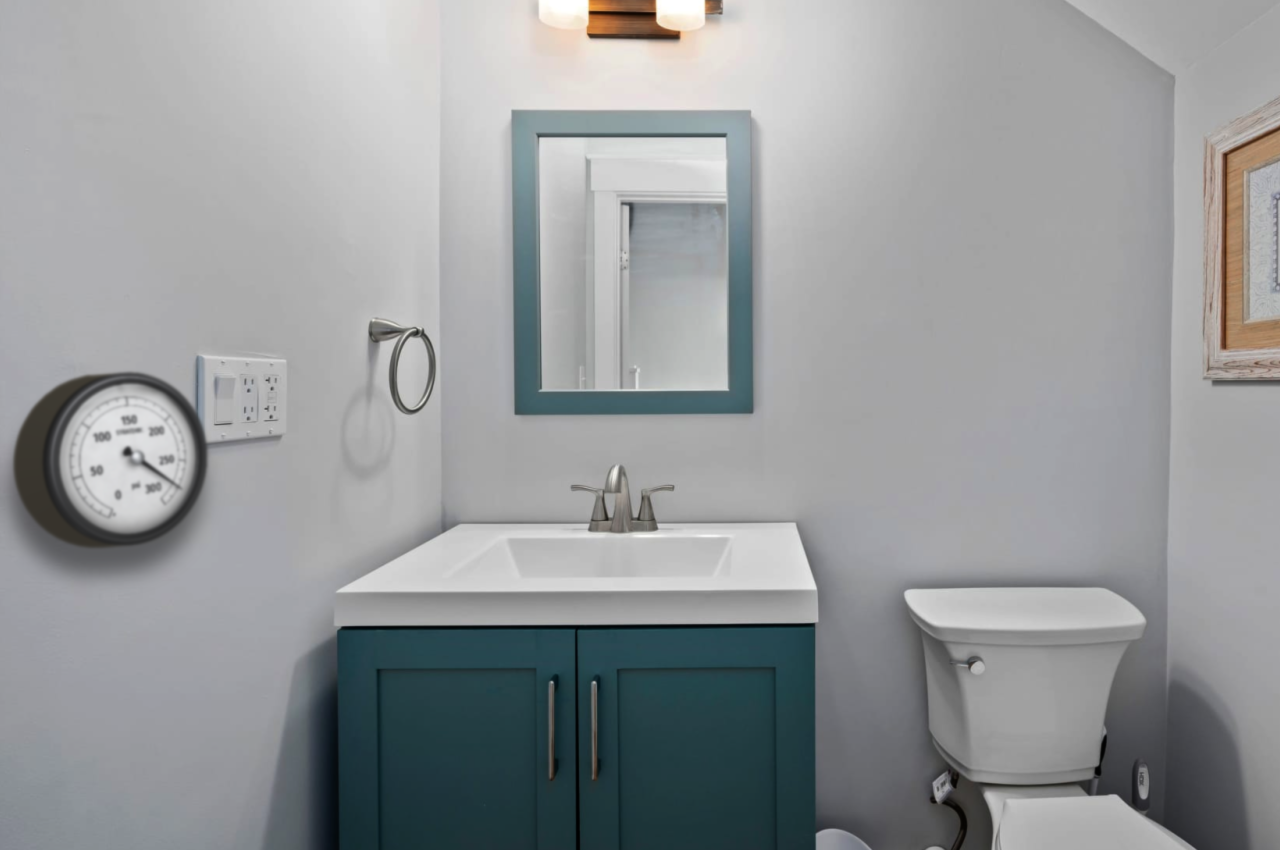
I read 280 psi
